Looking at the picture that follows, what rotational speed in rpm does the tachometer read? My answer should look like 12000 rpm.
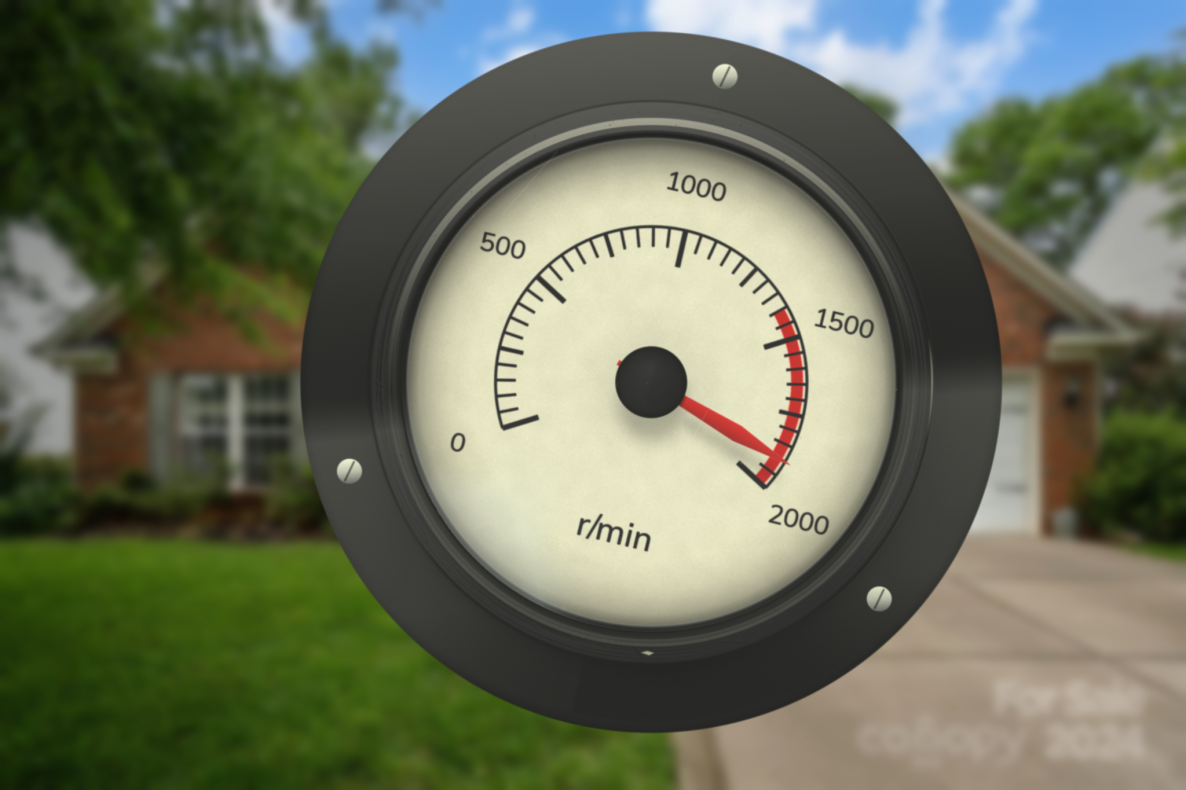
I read 1900 rpm
